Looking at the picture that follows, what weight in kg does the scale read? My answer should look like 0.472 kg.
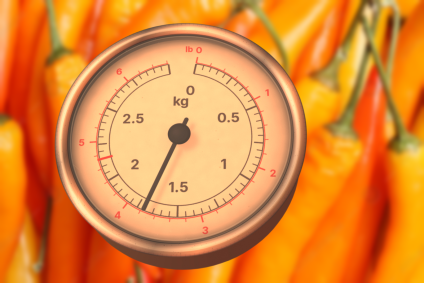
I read 1.7 kg
